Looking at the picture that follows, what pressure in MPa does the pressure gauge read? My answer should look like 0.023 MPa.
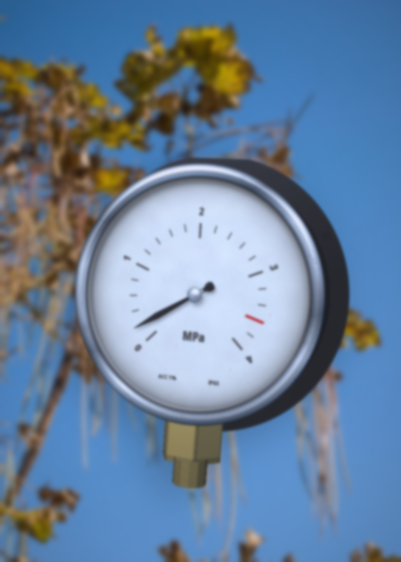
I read 0.2 MPa
